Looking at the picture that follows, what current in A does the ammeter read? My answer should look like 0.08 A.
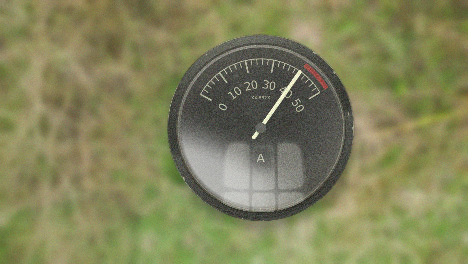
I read 40 A
